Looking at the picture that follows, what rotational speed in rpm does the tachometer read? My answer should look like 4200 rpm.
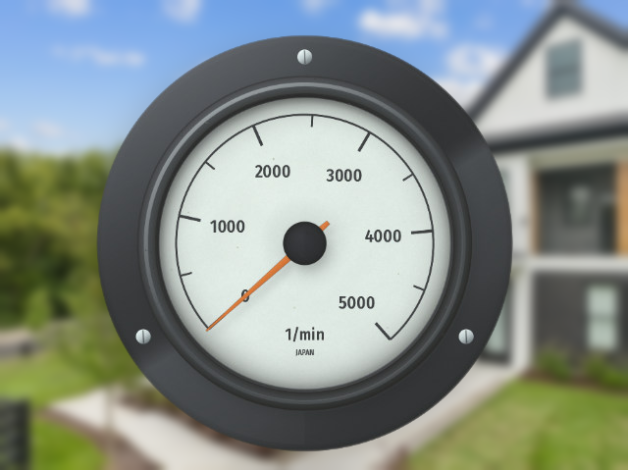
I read 0 rpm
